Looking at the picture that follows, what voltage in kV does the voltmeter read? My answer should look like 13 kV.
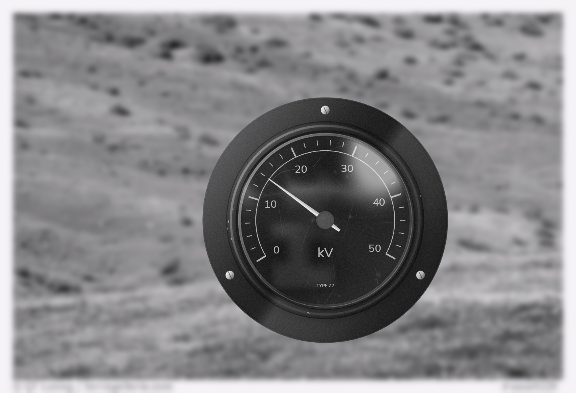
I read 14 kV
